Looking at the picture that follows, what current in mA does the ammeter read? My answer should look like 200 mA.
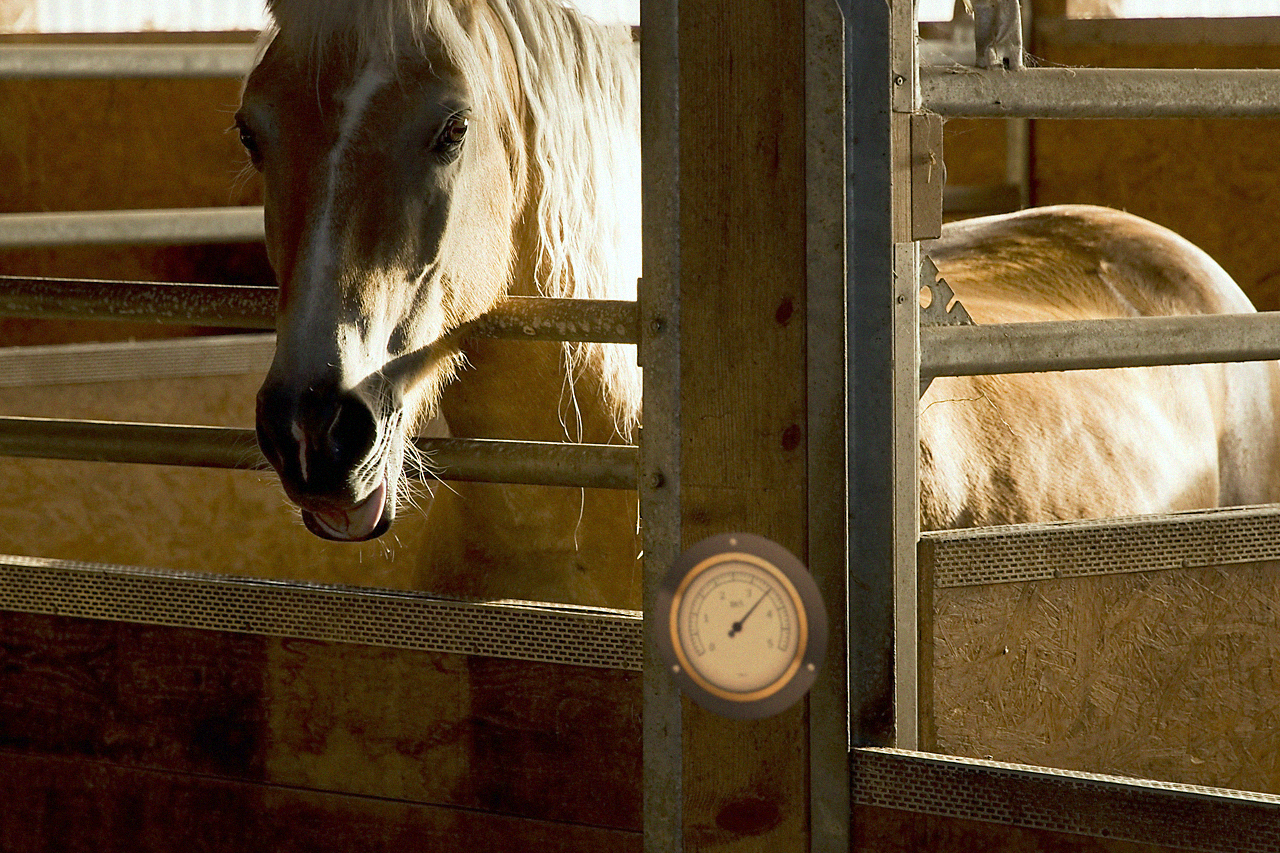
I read 3.5 mA
